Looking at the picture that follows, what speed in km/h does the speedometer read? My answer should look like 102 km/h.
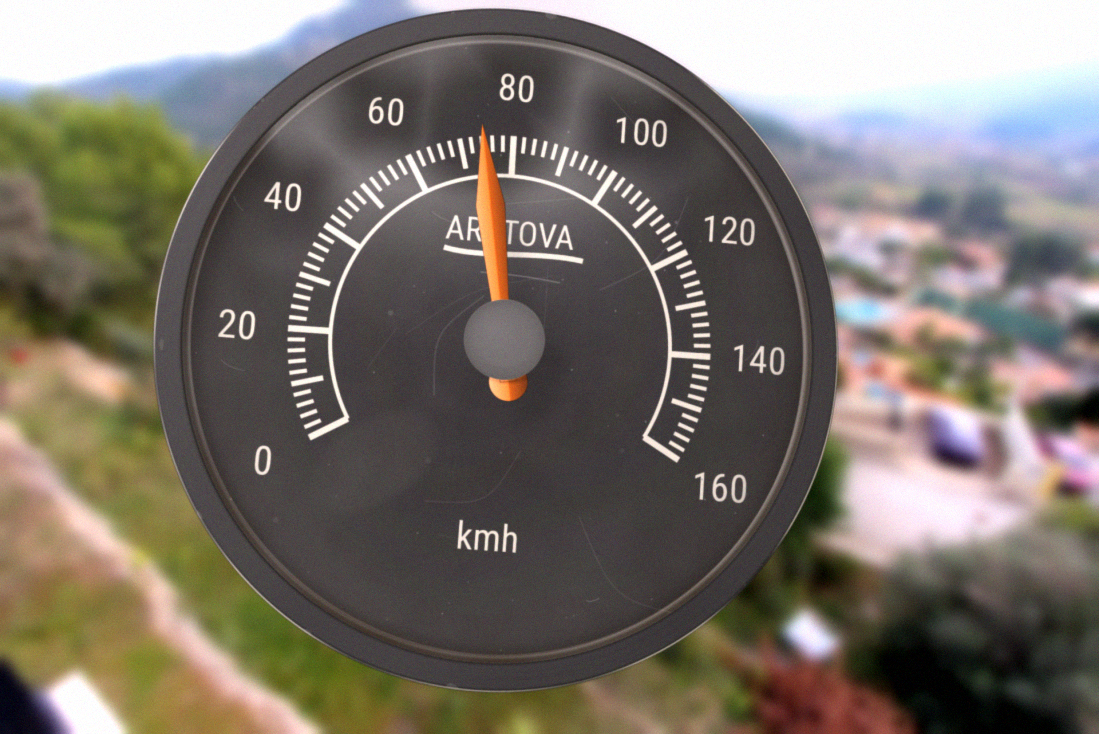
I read 74 km/h
